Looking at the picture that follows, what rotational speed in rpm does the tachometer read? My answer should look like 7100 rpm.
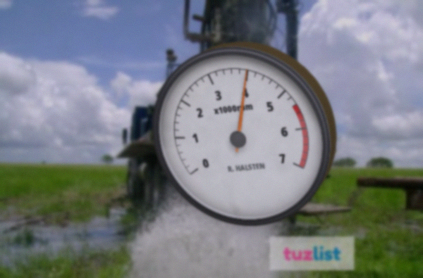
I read 4000 rpm
